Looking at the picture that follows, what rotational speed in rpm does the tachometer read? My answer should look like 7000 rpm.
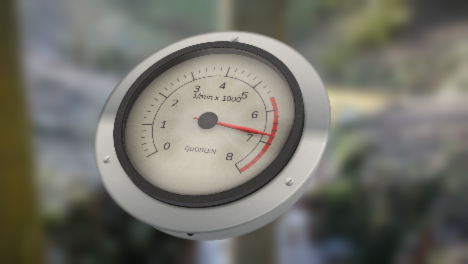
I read 6800 rpm
